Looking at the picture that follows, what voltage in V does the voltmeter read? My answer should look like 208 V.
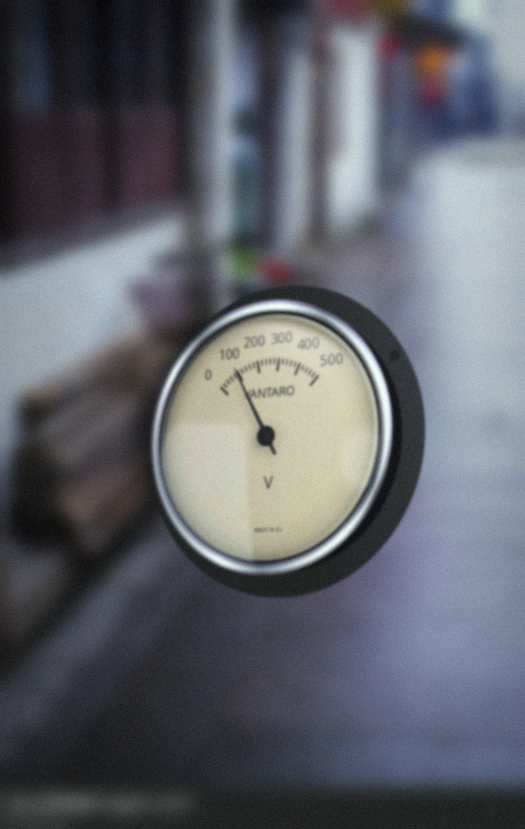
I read 100 V
